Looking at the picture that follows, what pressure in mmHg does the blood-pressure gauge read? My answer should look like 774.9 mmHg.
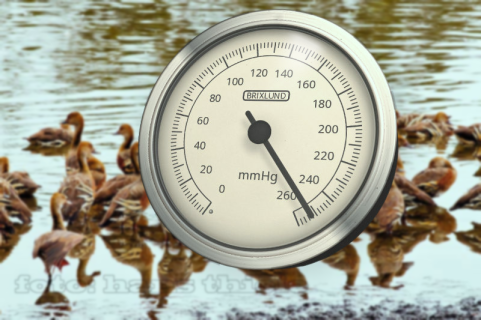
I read 252 mmHg
